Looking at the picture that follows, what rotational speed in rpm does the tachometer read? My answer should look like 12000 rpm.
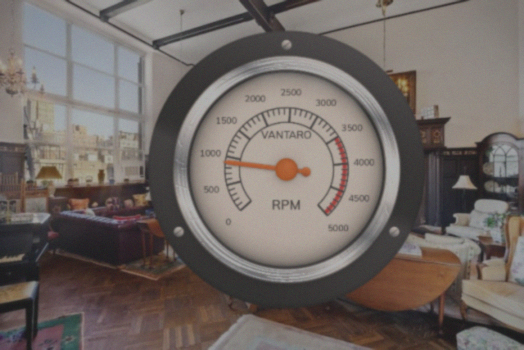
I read 900 rpm
